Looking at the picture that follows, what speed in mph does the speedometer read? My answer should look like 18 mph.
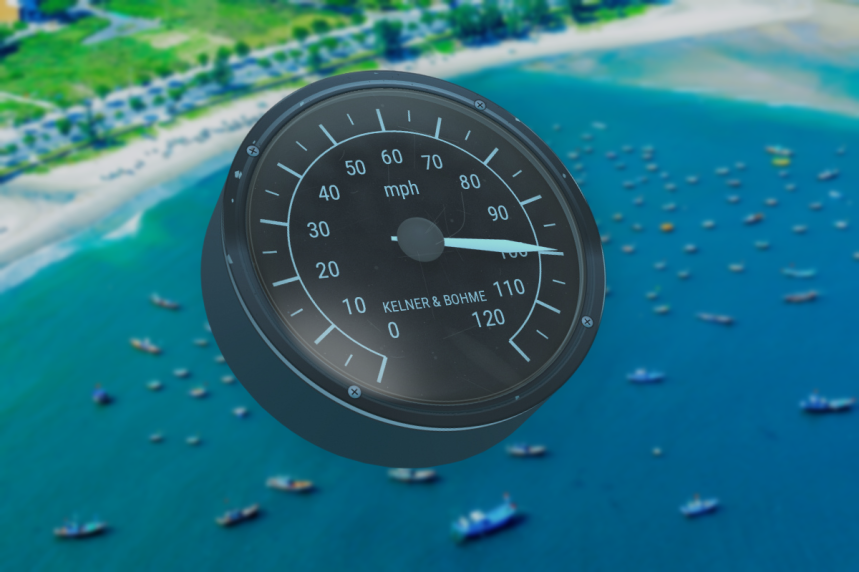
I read 100 mph
